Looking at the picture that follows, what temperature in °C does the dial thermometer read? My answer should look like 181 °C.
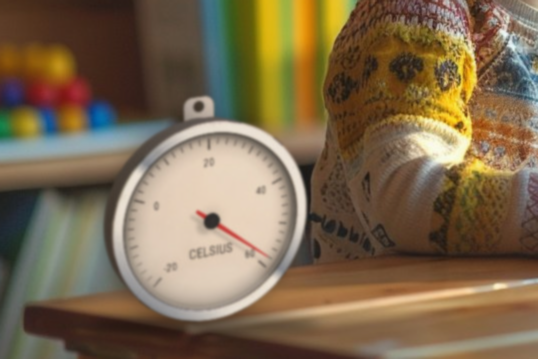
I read 58 °C
